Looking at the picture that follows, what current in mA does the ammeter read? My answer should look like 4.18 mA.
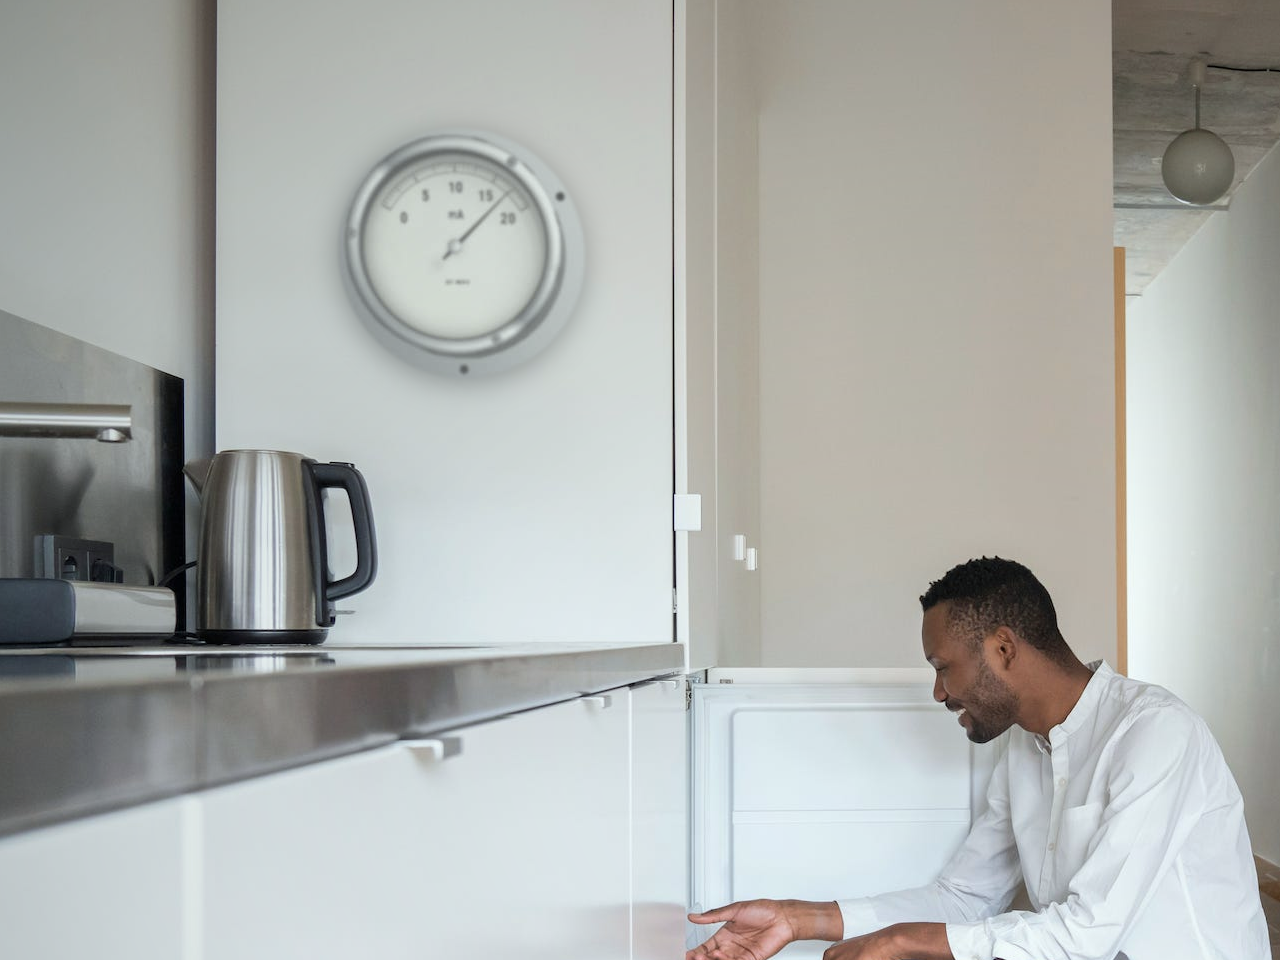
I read 17.5 mA
